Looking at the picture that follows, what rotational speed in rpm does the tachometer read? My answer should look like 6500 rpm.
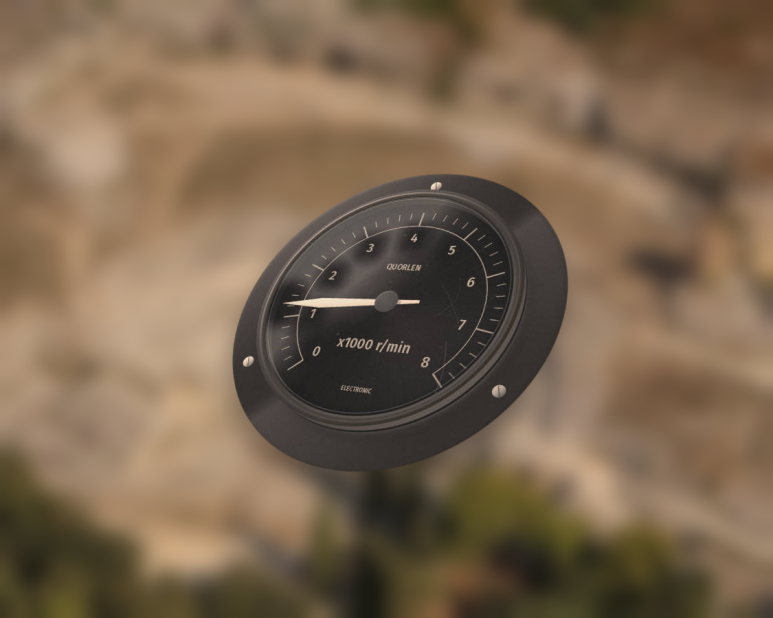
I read 1200 rpm
